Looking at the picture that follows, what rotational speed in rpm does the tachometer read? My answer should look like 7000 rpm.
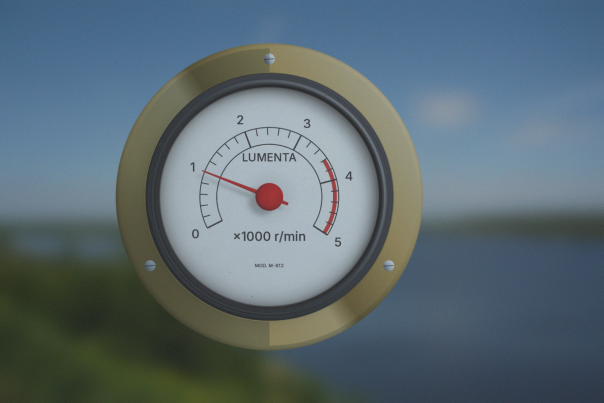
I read 1000 rpm
